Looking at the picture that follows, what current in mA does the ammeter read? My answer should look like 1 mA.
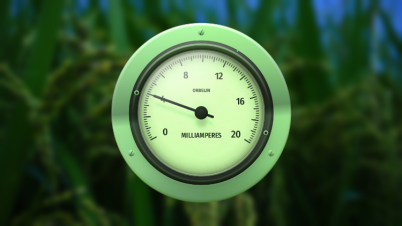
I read 4 mA
